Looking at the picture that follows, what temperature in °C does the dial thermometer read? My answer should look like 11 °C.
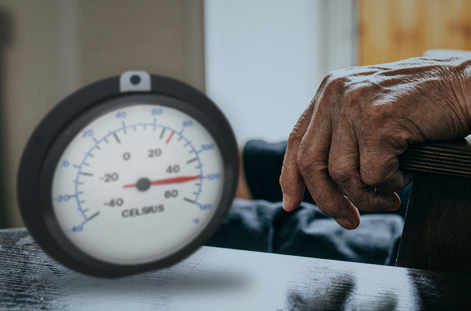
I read 48 °C
